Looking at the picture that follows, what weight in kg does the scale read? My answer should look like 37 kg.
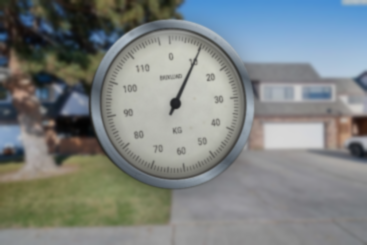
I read 10 kg
